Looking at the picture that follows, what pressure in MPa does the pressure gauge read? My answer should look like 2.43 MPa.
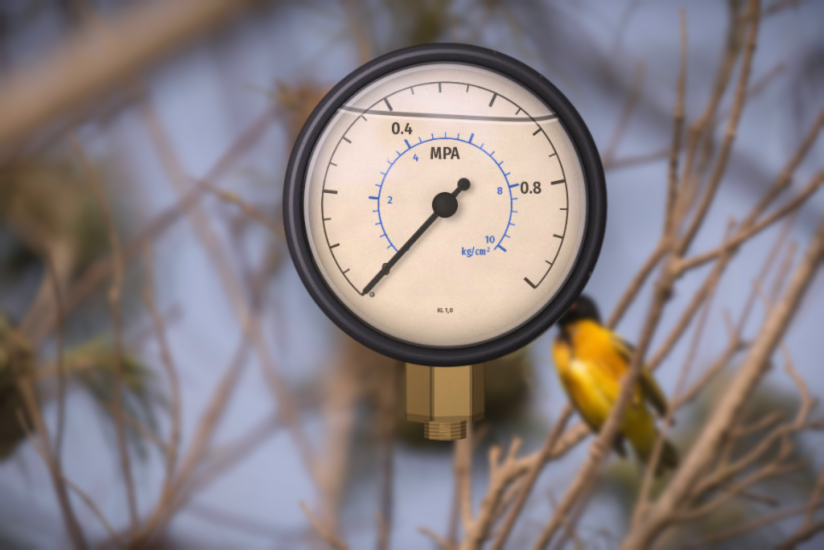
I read 0 MPa
